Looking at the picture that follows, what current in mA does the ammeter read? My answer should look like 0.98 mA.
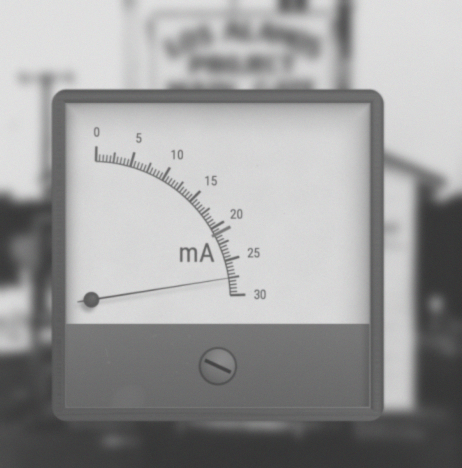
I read 27.5 mA
